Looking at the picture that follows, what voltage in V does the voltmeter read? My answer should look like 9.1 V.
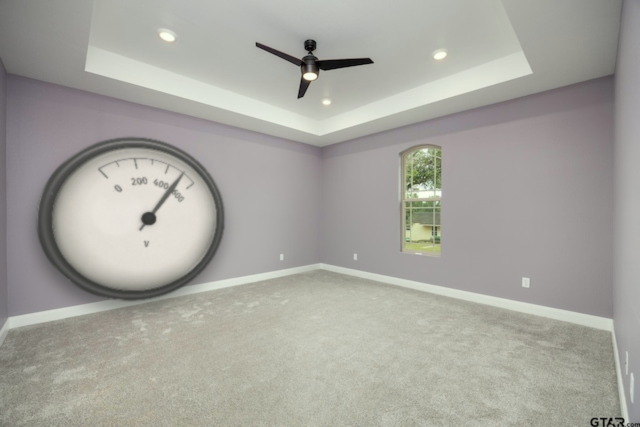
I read 500 V
